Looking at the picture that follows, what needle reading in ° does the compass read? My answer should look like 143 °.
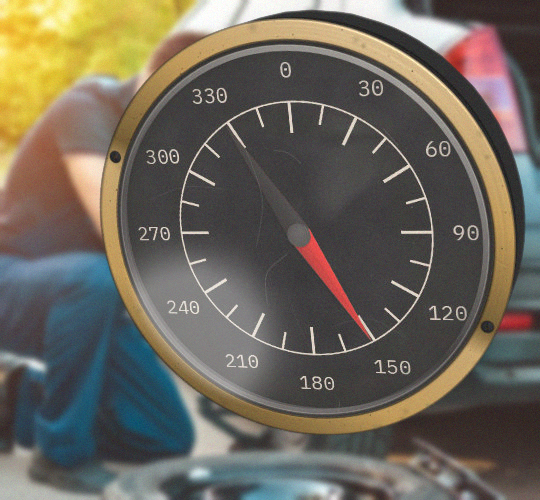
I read 150 °
